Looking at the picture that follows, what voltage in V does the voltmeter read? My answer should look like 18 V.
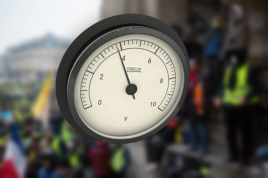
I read 3.8 V
